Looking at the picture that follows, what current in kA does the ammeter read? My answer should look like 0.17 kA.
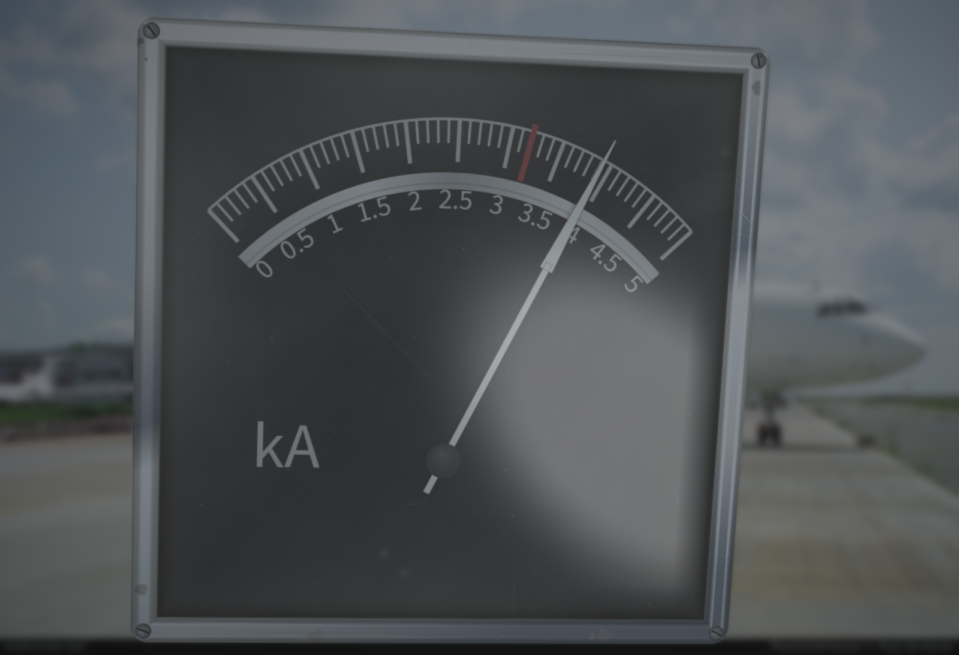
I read 3.9 kA
